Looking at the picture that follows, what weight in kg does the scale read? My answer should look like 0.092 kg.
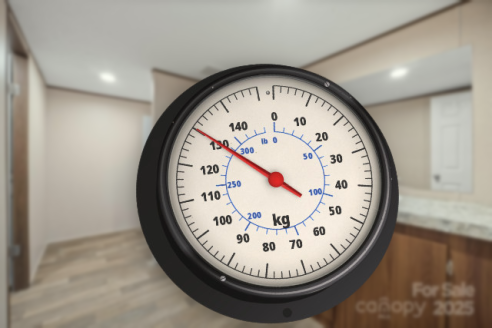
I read 130 kg
